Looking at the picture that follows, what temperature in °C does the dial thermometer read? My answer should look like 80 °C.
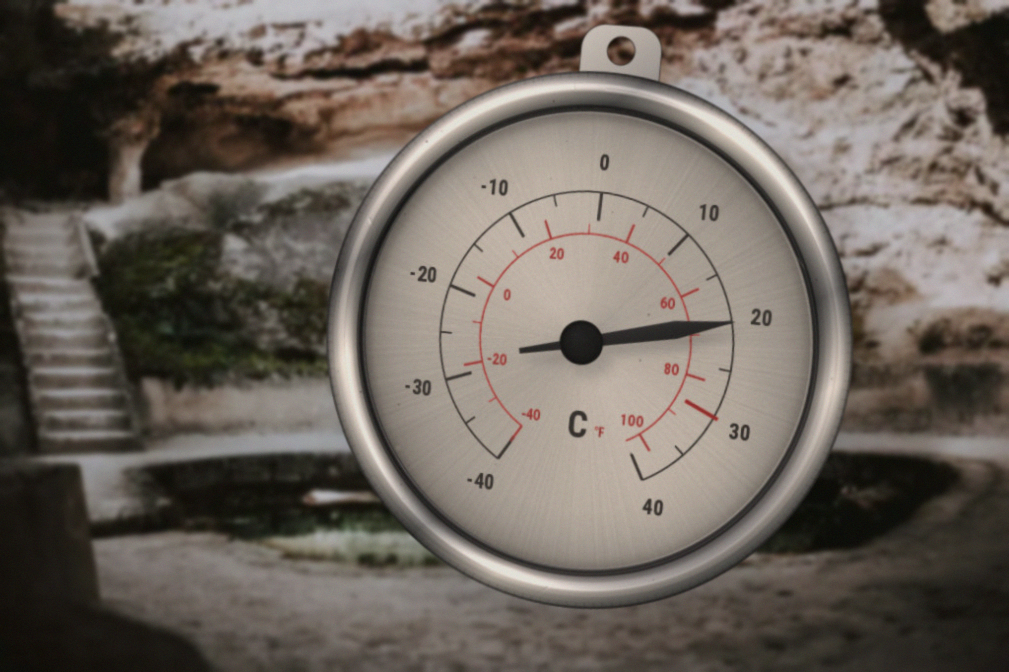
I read 20 °C
